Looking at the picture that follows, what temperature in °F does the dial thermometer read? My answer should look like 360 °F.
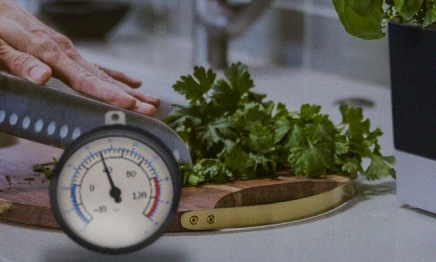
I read 40 °F
